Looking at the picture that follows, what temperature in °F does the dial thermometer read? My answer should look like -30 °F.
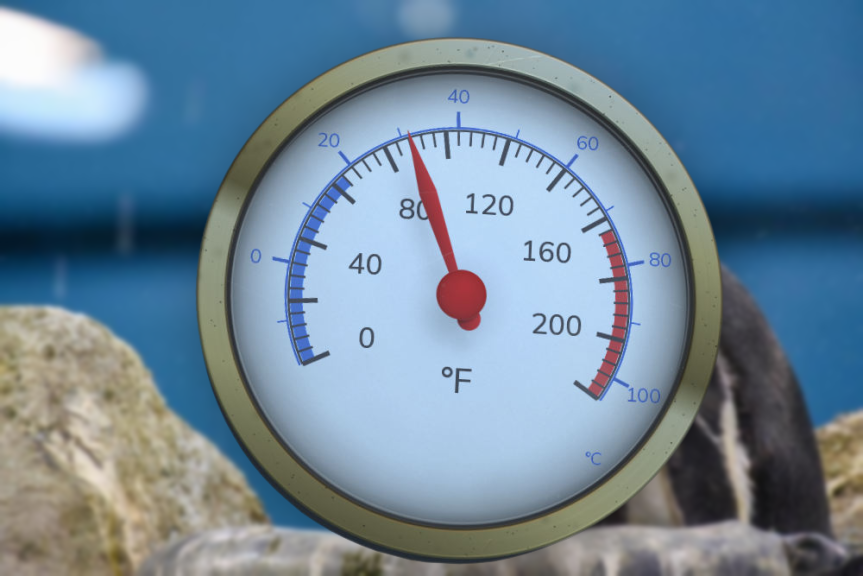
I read 88 °F
